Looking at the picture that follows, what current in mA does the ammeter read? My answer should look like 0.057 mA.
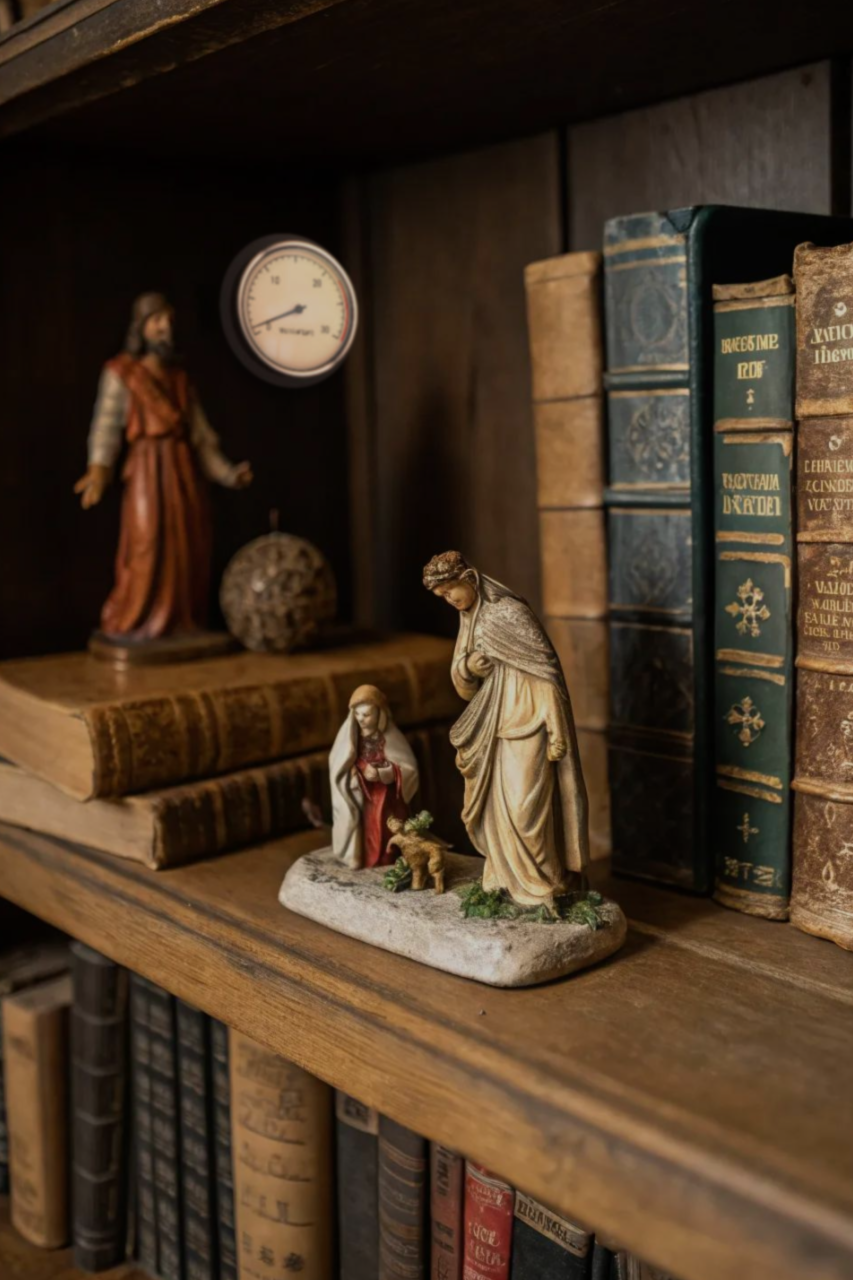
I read 1 mA
